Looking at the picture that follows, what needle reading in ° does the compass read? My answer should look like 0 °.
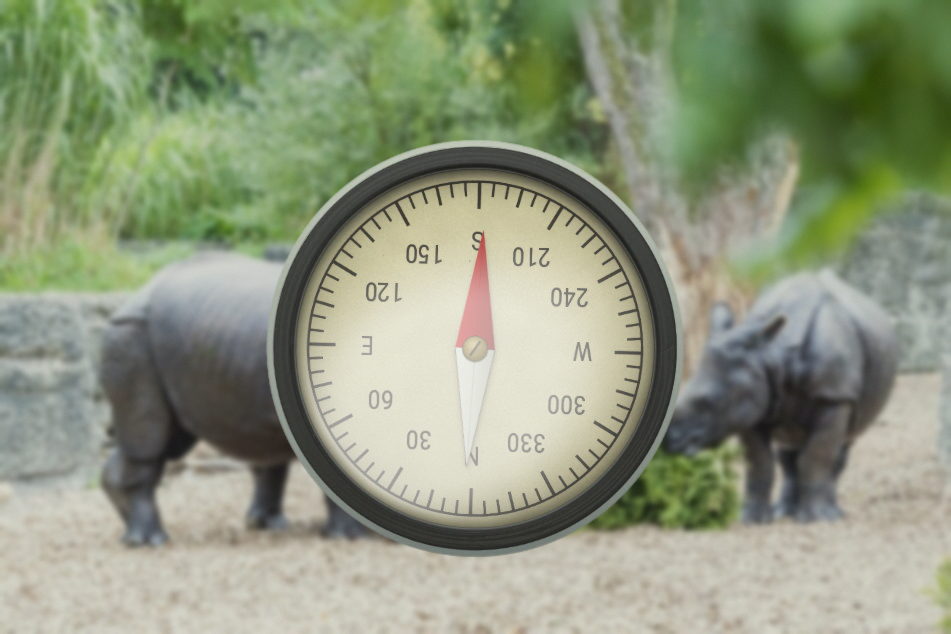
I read 182.5 °
